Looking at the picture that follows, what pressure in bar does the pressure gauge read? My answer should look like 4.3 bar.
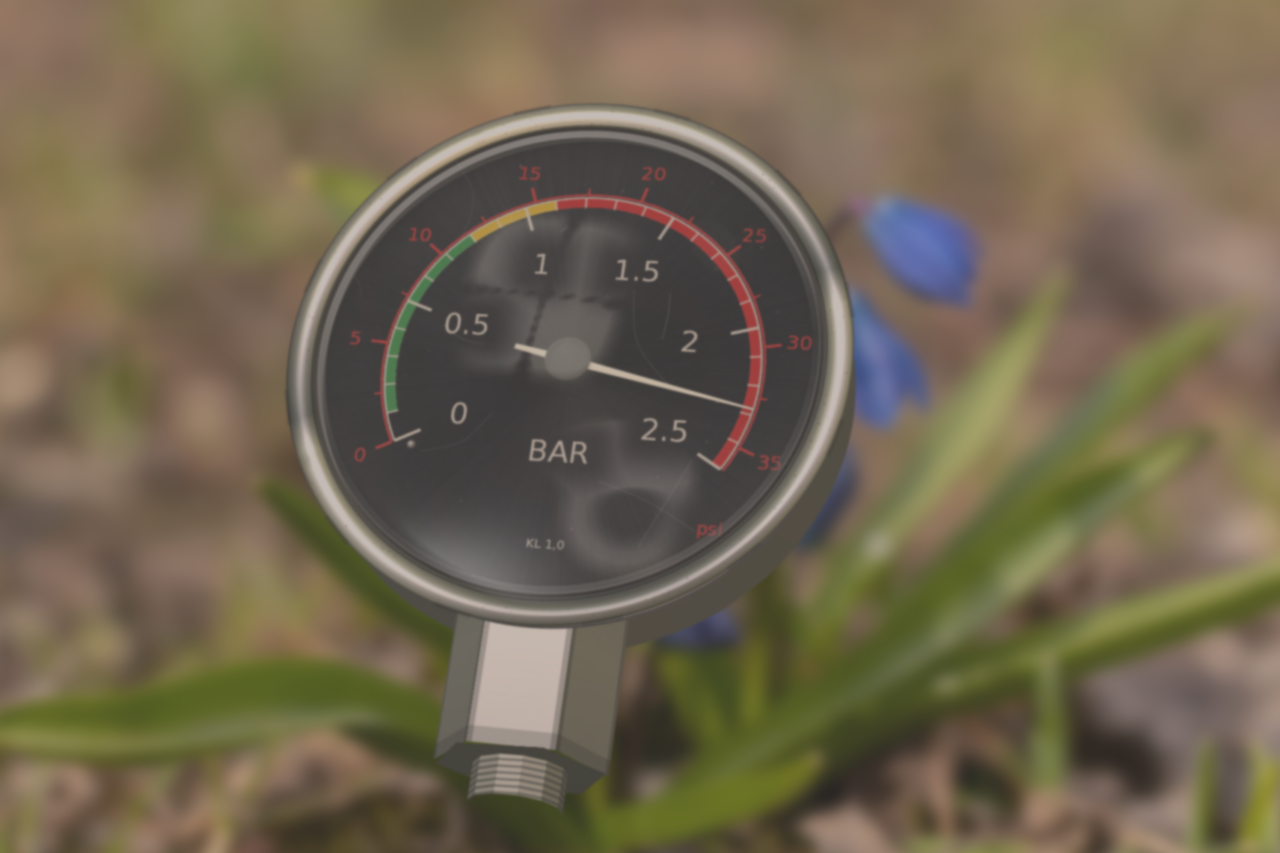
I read 2.3 bar
